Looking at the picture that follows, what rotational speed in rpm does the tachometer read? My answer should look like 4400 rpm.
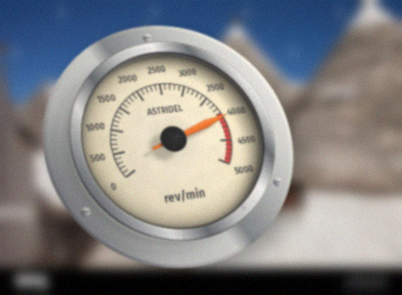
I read 4000 rpm
